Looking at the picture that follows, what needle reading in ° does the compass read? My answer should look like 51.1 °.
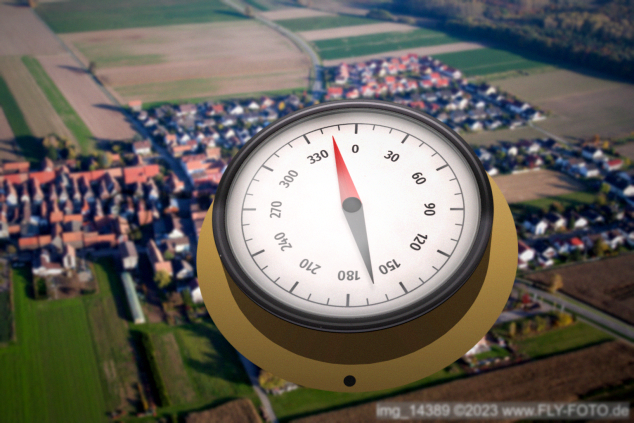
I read 345 °
